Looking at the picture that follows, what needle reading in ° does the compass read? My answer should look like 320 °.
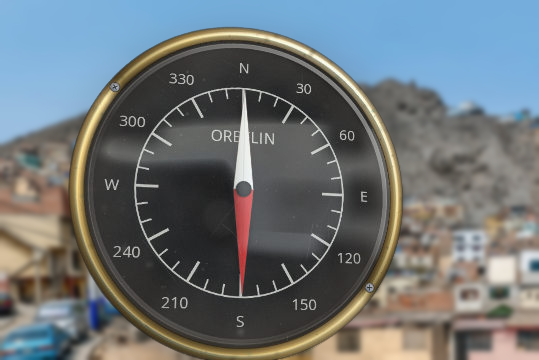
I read 180 °
